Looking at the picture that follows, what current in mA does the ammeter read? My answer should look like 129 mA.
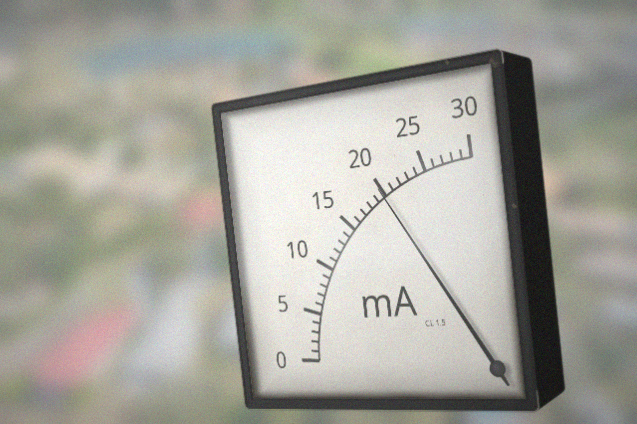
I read 20 mA
